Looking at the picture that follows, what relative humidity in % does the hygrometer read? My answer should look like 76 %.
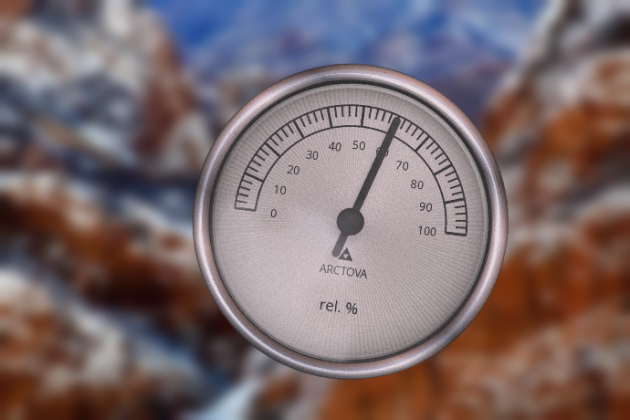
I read 60 %
